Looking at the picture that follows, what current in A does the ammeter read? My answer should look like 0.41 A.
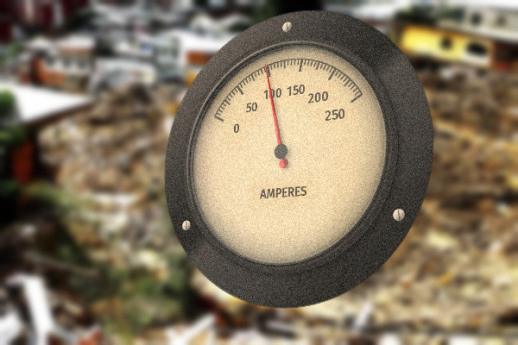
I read 100 A
